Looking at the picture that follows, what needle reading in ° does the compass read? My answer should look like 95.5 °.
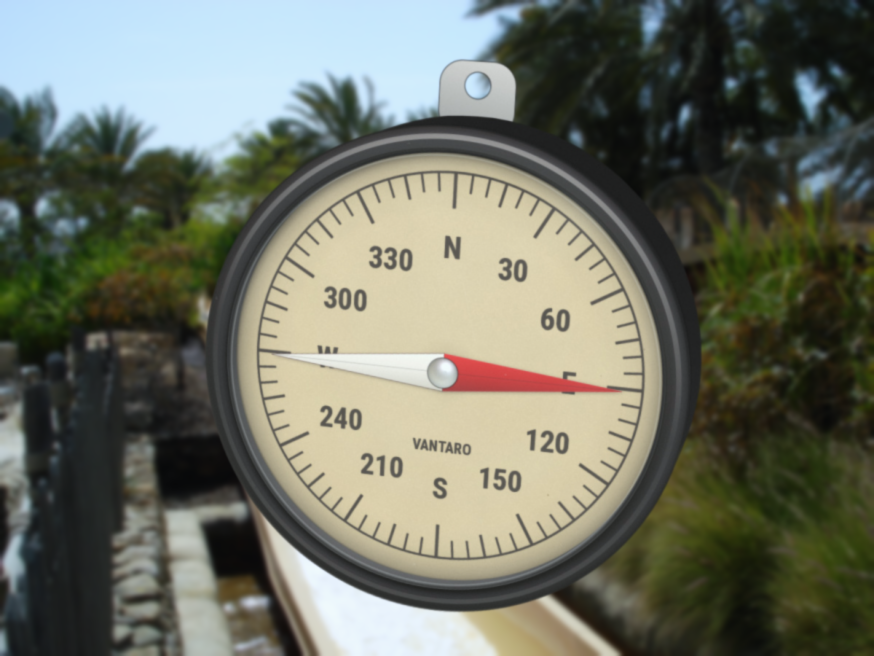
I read 90 °
